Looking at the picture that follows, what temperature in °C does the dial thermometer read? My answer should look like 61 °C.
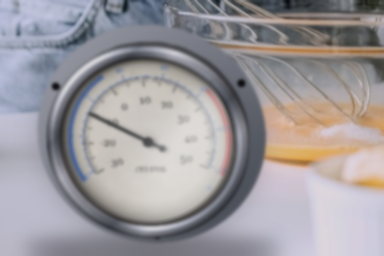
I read -10 °C
